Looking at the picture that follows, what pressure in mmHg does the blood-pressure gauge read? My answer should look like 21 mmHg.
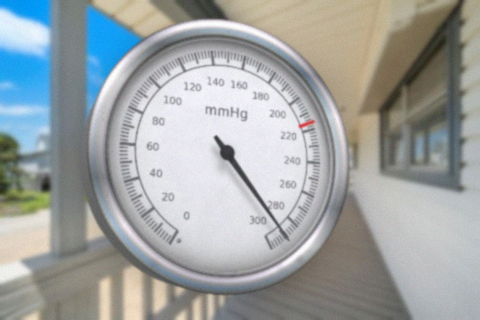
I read 290 mmHg
